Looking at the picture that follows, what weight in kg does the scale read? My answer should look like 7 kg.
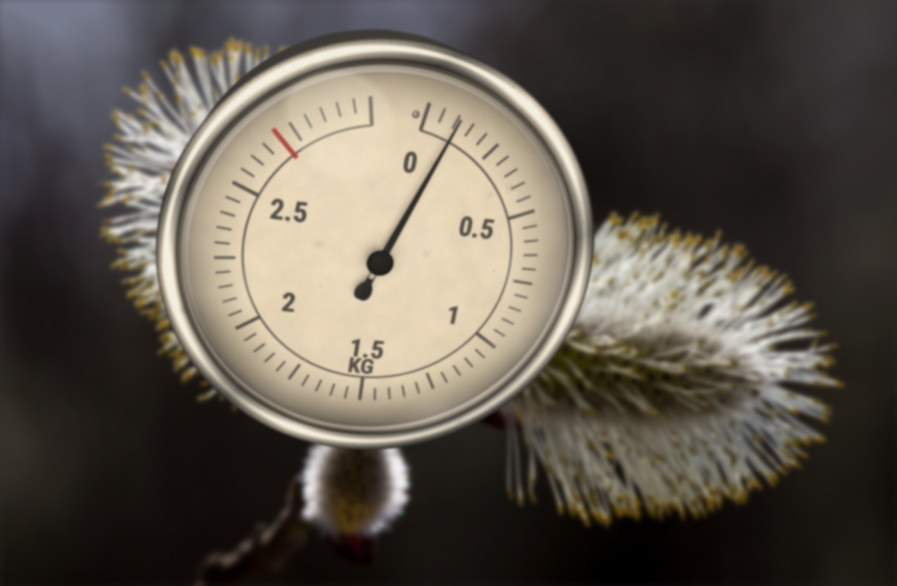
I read 0.1 kg
